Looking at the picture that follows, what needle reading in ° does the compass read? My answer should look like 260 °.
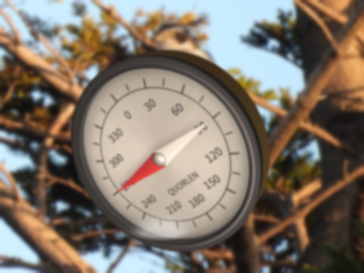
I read 270 °
